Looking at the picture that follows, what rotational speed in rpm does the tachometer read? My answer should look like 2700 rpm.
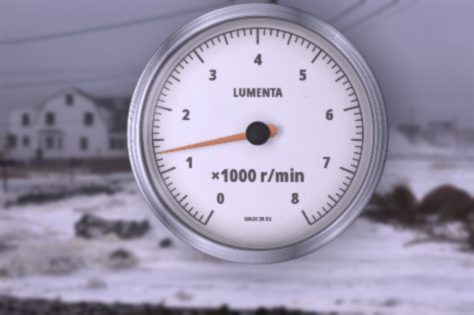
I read 1300 rpm
